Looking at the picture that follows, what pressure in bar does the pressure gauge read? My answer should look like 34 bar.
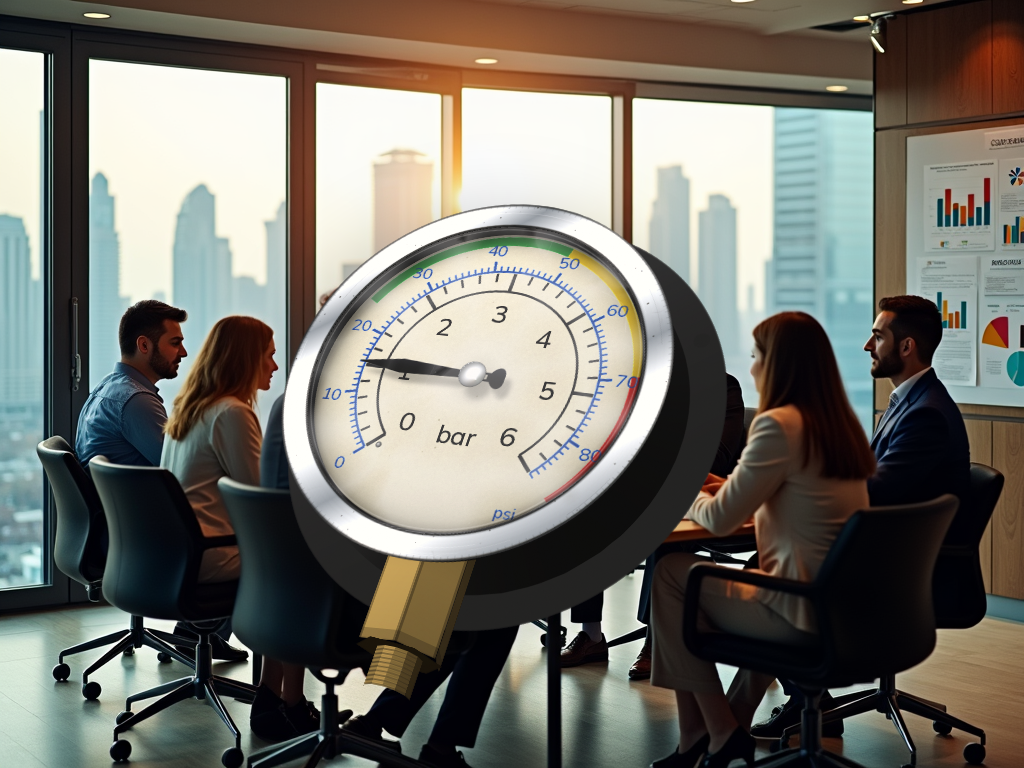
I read 1 bar
